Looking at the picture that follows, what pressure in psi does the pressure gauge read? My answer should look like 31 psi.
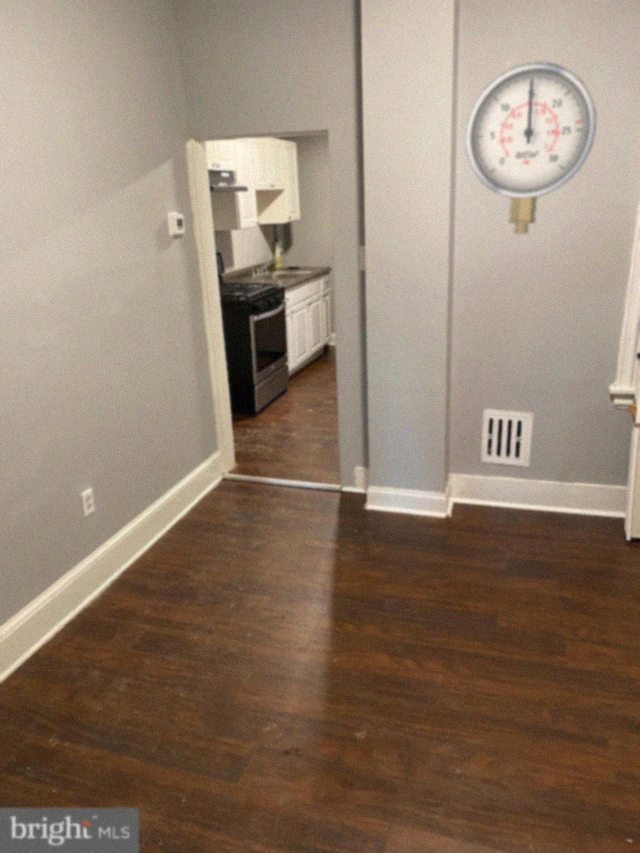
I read 15 psi
